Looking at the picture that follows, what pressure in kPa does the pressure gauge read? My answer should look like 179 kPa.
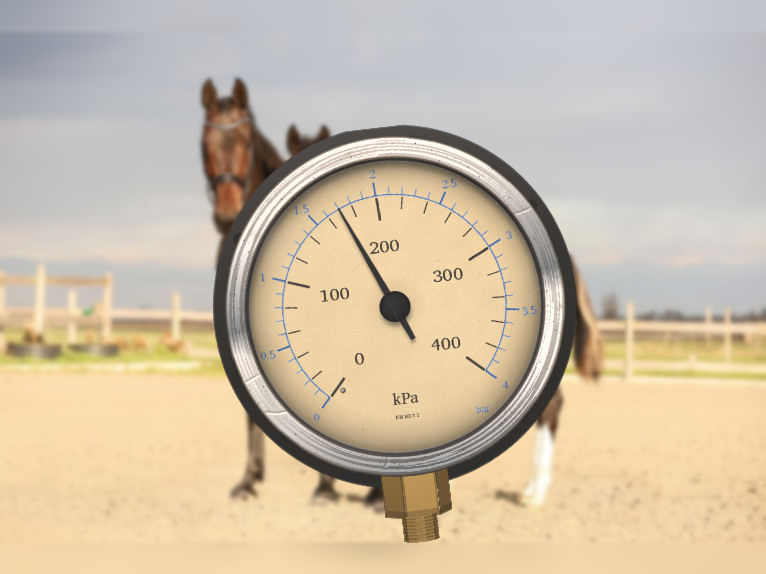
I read 170 kPa
